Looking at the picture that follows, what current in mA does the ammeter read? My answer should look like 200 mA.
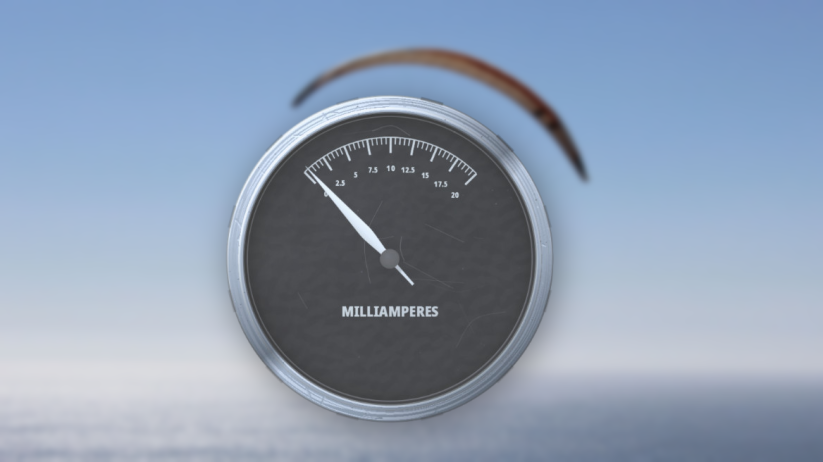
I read 0.5 mA
